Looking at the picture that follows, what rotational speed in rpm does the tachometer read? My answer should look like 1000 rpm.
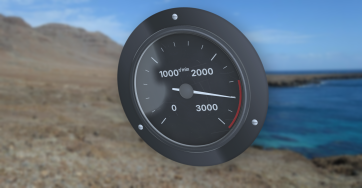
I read 2600 rpm
